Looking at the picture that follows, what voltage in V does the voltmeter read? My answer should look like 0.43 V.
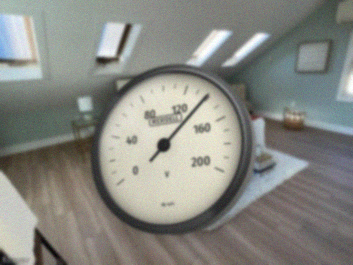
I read 140 V
